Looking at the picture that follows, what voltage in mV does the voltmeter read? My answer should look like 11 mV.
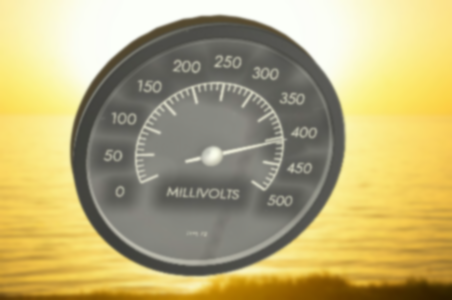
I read 400 mV
